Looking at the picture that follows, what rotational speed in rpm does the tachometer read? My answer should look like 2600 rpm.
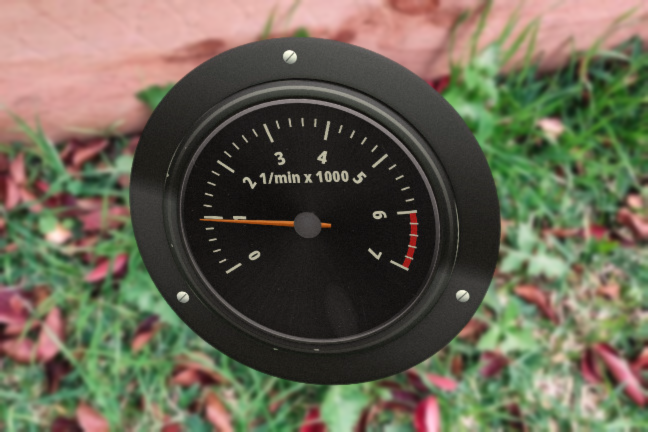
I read 1000 rpm
